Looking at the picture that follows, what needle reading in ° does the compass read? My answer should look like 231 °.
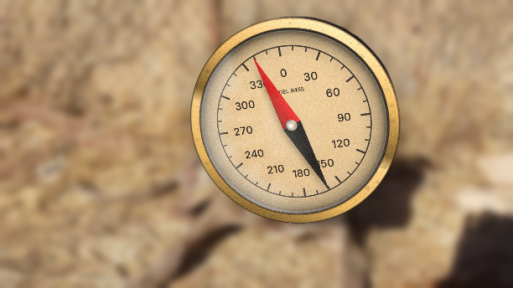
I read 340 °
